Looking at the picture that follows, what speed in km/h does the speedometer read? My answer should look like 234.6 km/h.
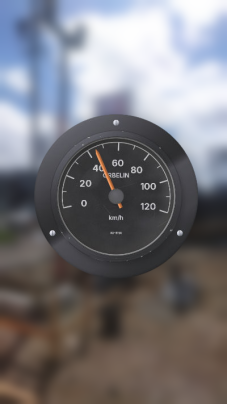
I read 45 km/h
